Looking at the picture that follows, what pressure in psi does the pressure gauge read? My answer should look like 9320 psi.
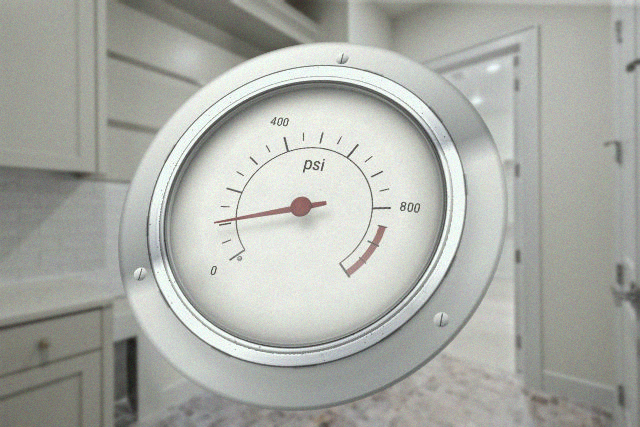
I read 100 psi
